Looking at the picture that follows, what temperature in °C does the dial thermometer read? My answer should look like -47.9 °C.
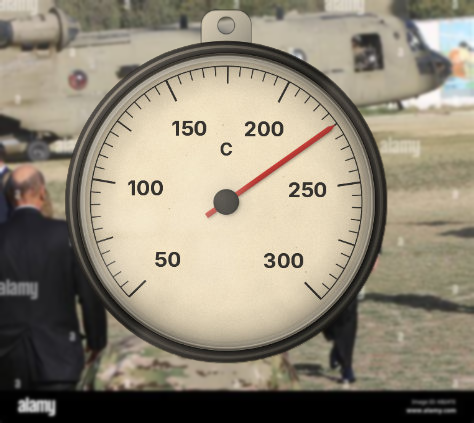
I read 225 °C
